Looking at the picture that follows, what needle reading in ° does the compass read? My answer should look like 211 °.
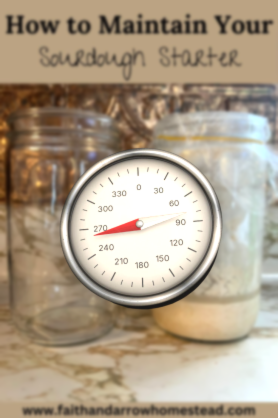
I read 260 °
